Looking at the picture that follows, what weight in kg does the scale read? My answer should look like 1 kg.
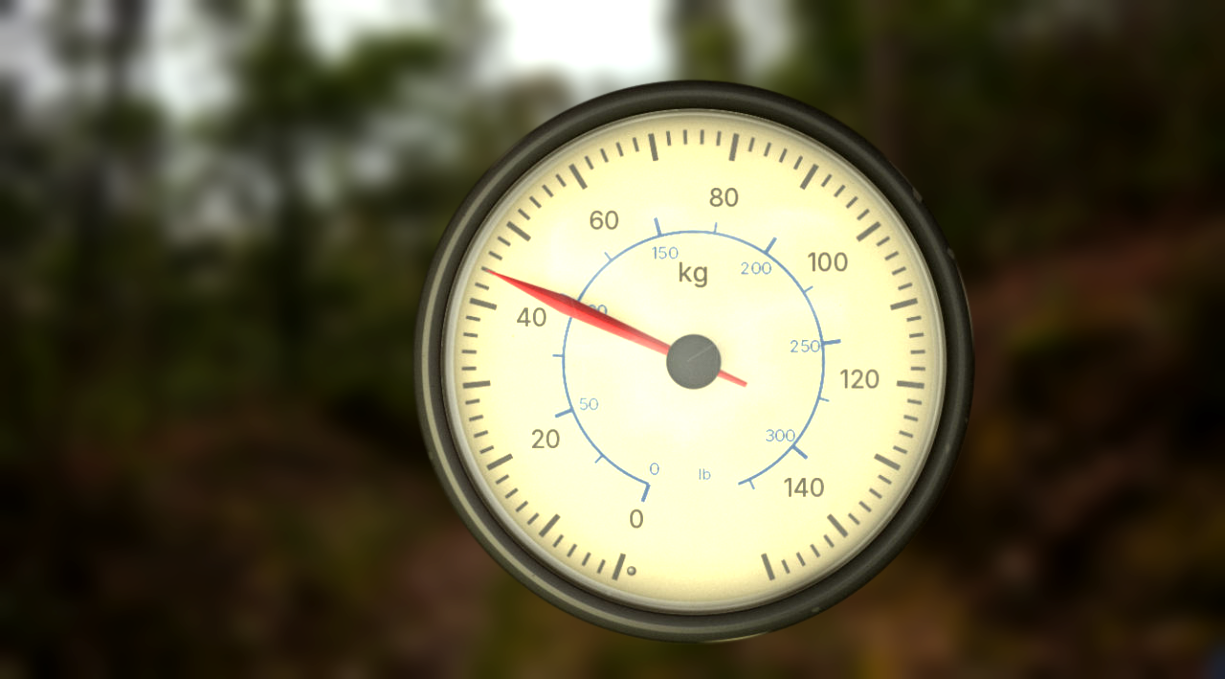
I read 44 kg
